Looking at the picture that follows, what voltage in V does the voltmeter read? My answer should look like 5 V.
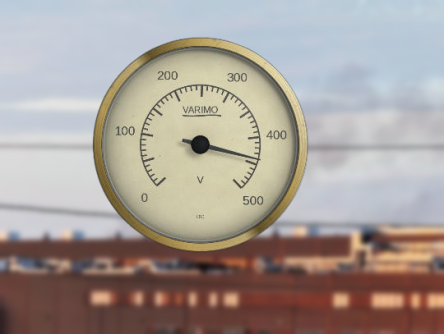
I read 440 V
